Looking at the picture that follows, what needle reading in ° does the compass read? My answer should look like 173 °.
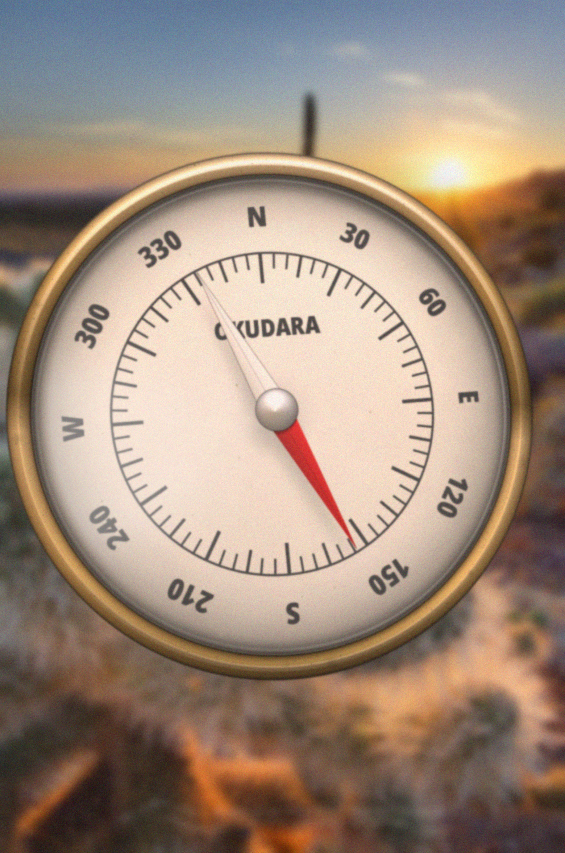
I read 155 °
